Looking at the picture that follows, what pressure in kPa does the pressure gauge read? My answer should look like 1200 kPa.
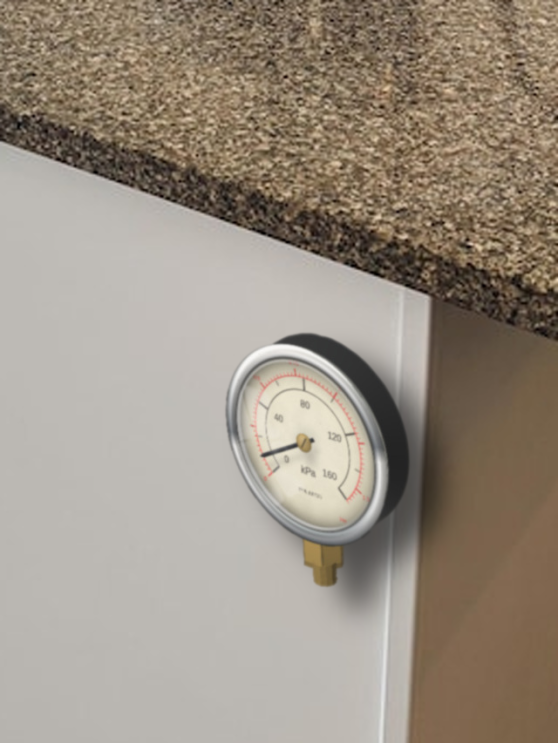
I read 10 kPa
